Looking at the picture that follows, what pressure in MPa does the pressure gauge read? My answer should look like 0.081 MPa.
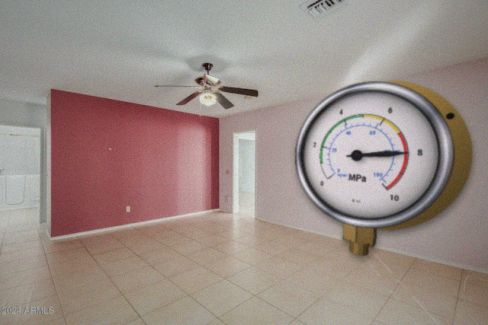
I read 8 MPa
